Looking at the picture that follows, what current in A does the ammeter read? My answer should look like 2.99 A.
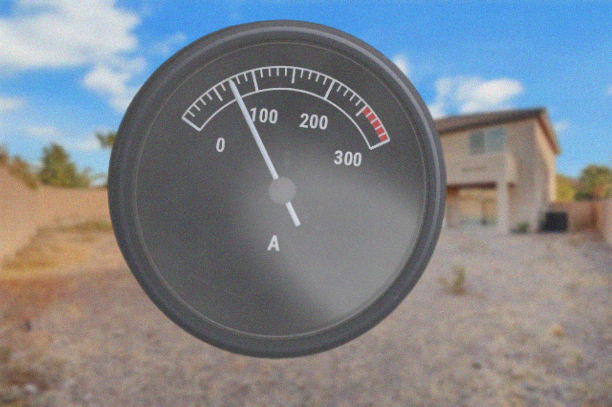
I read 70 A
